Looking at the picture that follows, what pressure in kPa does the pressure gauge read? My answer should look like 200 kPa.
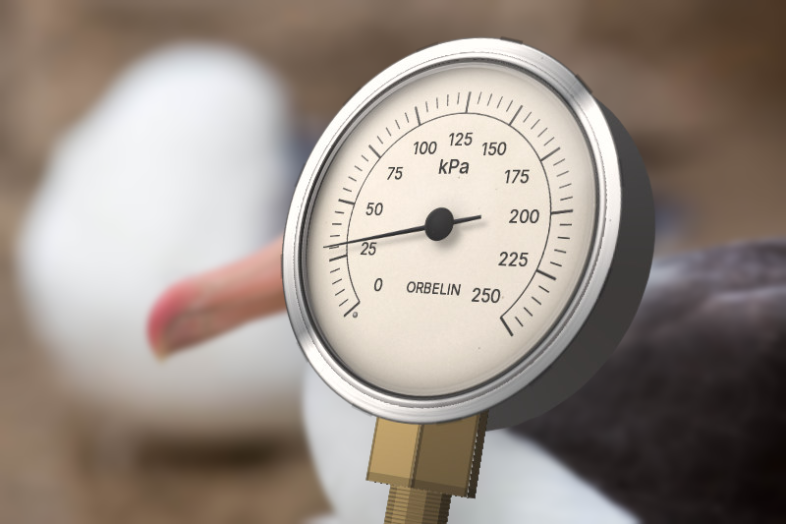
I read 30 kPa
